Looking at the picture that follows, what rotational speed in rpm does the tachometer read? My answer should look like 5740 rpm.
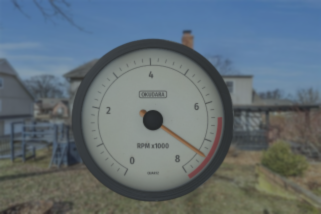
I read 7400 rpm
